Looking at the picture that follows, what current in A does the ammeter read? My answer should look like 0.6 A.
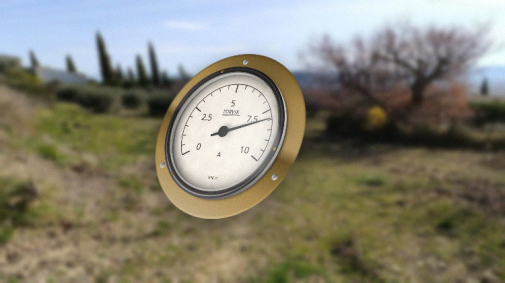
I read 8 A
